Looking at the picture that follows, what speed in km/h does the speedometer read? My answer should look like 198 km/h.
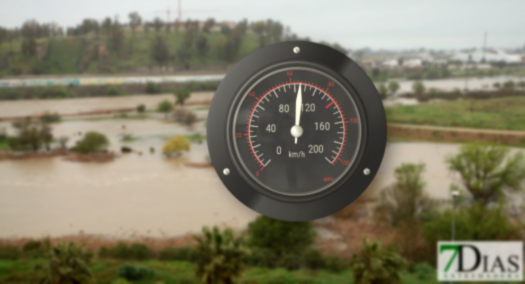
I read 105 km/h
